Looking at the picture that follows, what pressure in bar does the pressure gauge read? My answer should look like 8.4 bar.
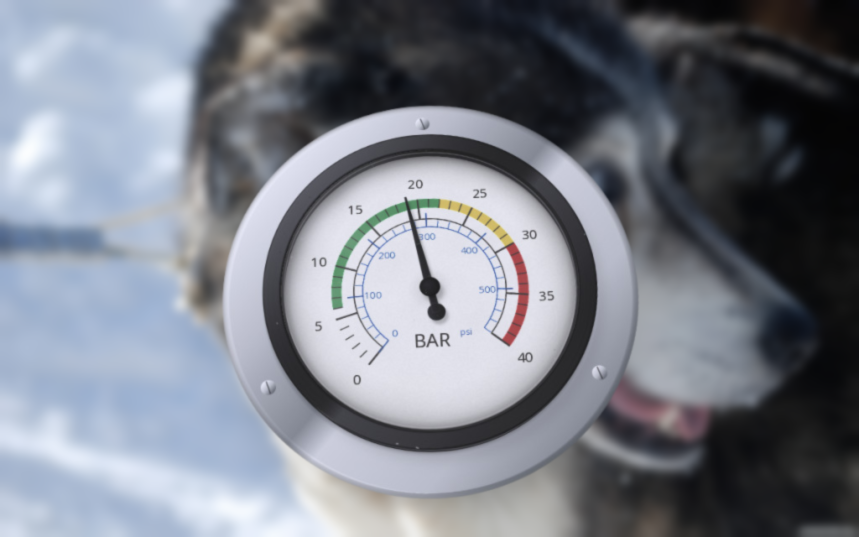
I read 19 bar
